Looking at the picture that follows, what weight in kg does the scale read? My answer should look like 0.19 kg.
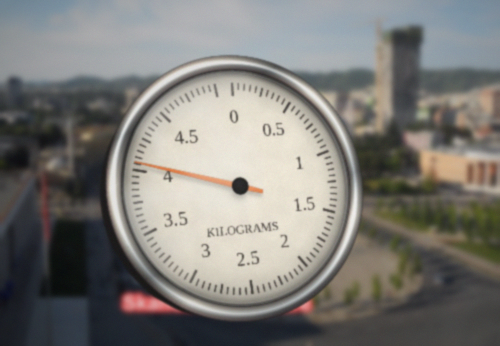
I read 4.05 kg
